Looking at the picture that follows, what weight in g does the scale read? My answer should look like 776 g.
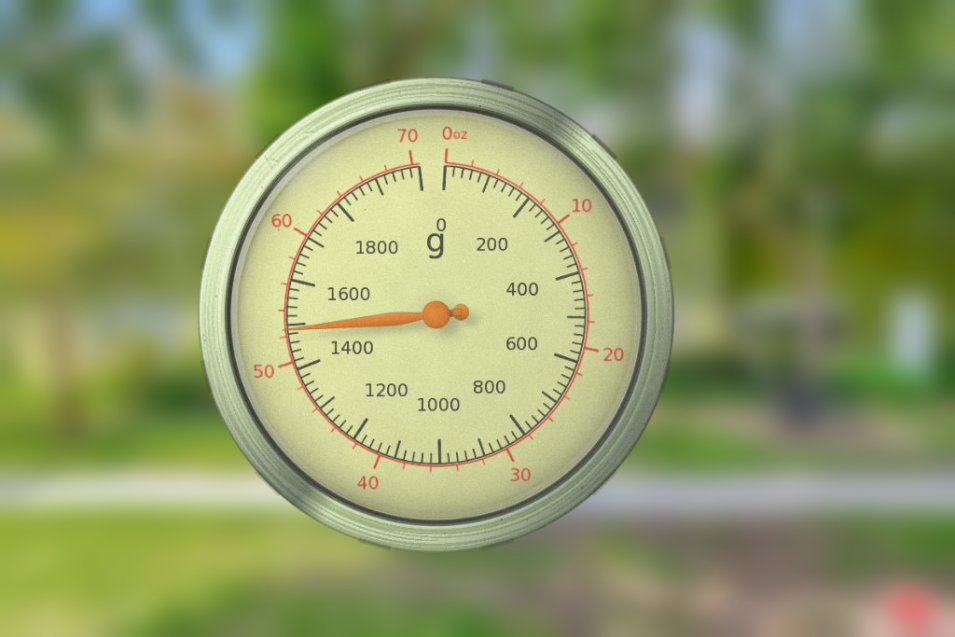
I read 1490 g
